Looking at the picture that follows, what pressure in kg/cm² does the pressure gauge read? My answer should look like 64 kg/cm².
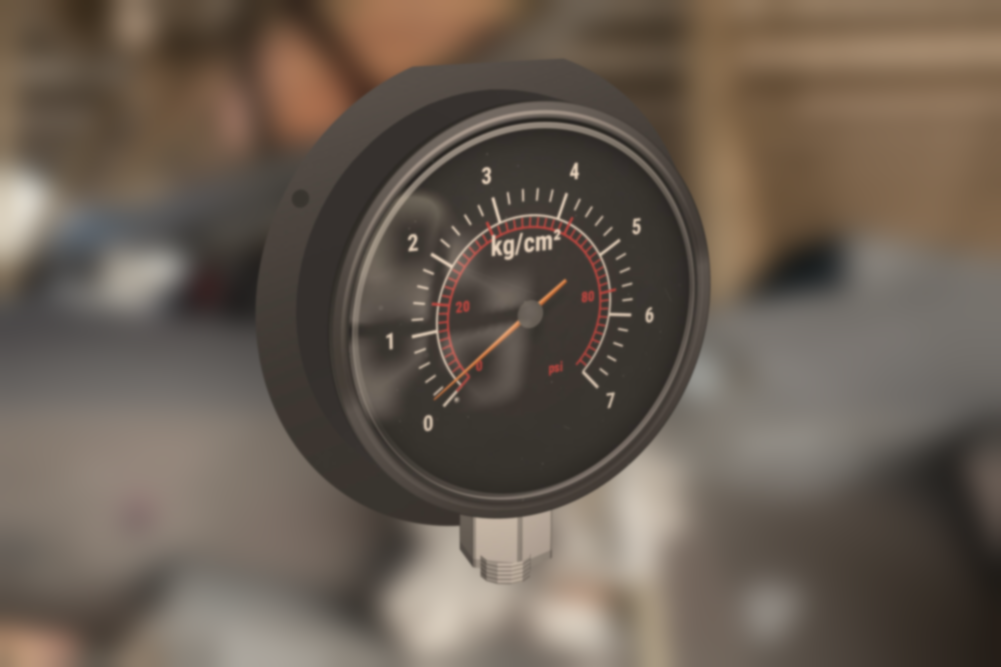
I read 0.2 kg/cm²
